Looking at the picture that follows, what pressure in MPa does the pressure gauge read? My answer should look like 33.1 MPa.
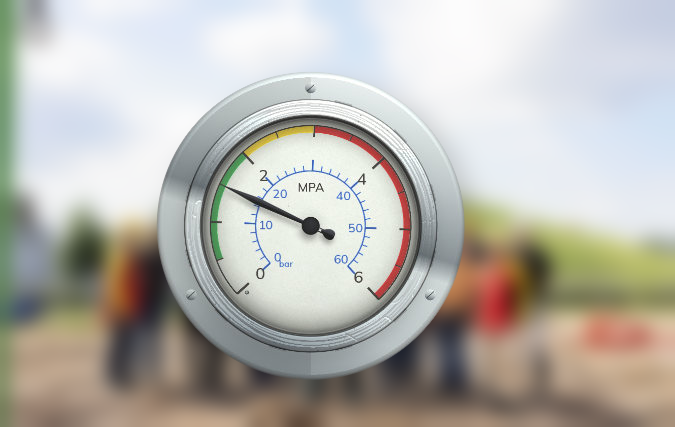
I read 1.5 MPa
